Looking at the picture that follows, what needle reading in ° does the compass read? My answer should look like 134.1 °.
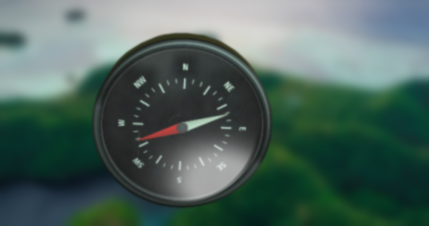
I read 250 °
